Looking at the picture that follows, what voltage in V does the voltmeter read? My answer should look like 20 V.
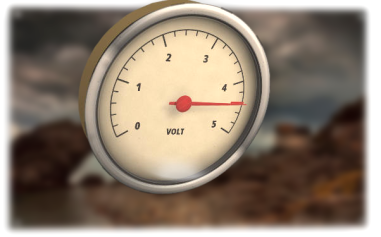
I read 4.4 V
